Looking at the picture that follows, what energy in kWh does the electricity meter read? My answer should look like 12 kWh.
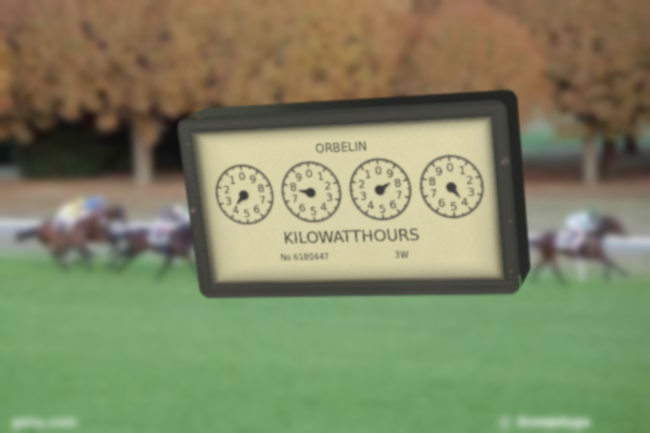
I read 3784 kWh
